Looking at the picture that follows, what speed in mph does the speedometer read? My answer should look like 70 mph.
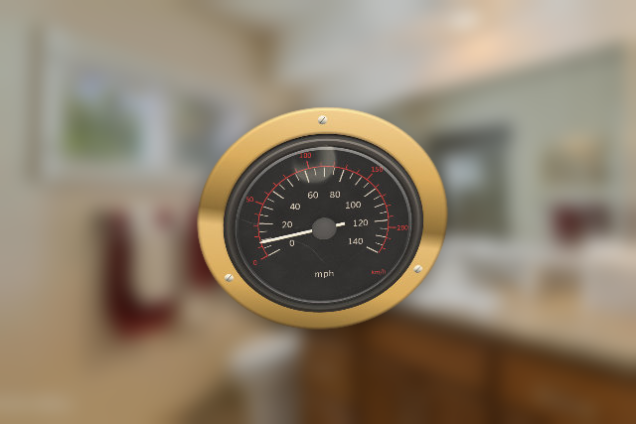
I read 10 mph
